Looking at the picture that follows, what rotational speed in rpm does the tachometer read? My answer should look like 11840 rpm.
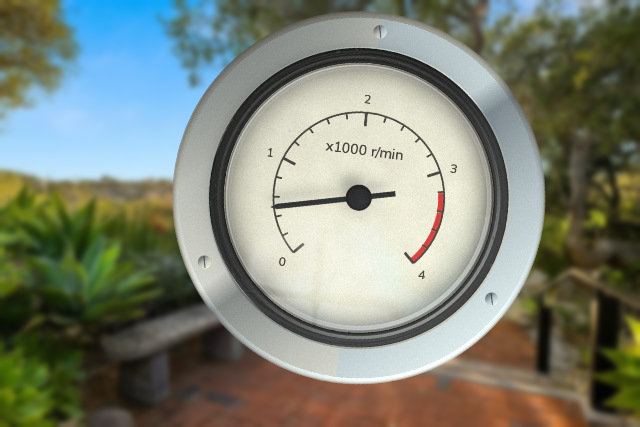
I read 500 rpm
